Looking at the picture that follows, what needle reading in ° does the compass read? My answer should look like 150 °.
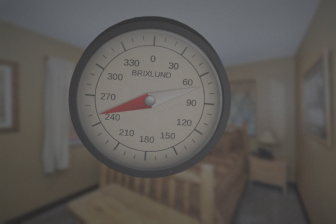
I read 250 °
